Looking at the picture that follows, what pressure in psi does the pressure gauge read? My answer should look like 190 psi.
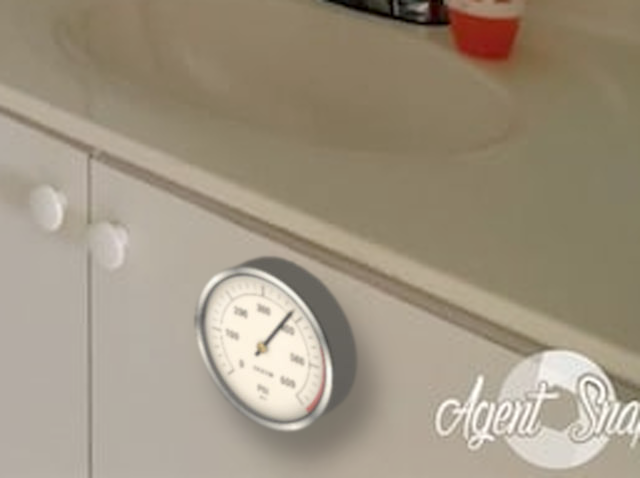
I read 380 psi
